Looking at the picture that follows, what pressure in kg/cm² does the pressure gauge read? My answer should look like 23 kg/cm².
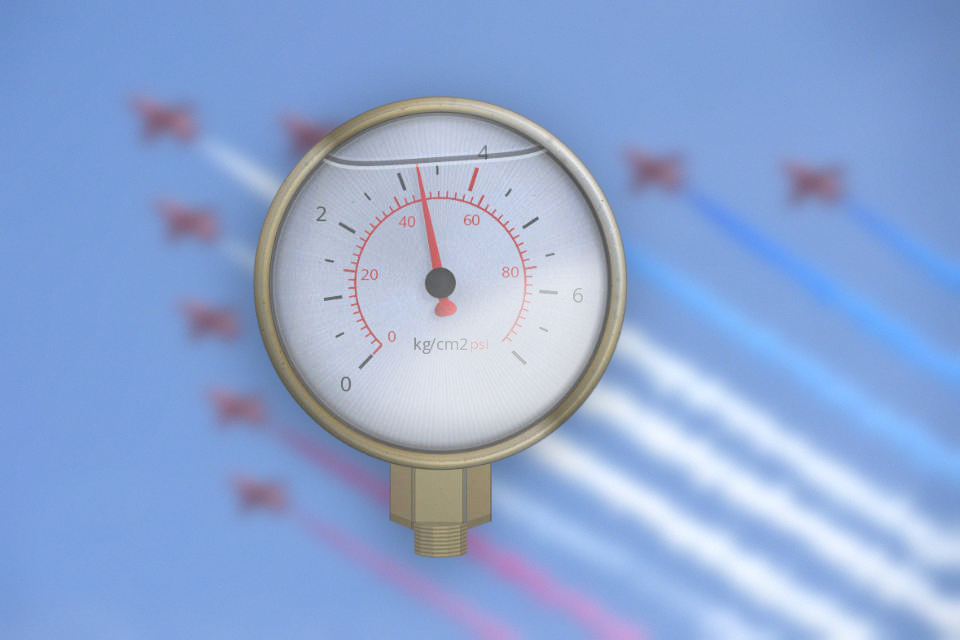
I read 3.25 kg/cm²
